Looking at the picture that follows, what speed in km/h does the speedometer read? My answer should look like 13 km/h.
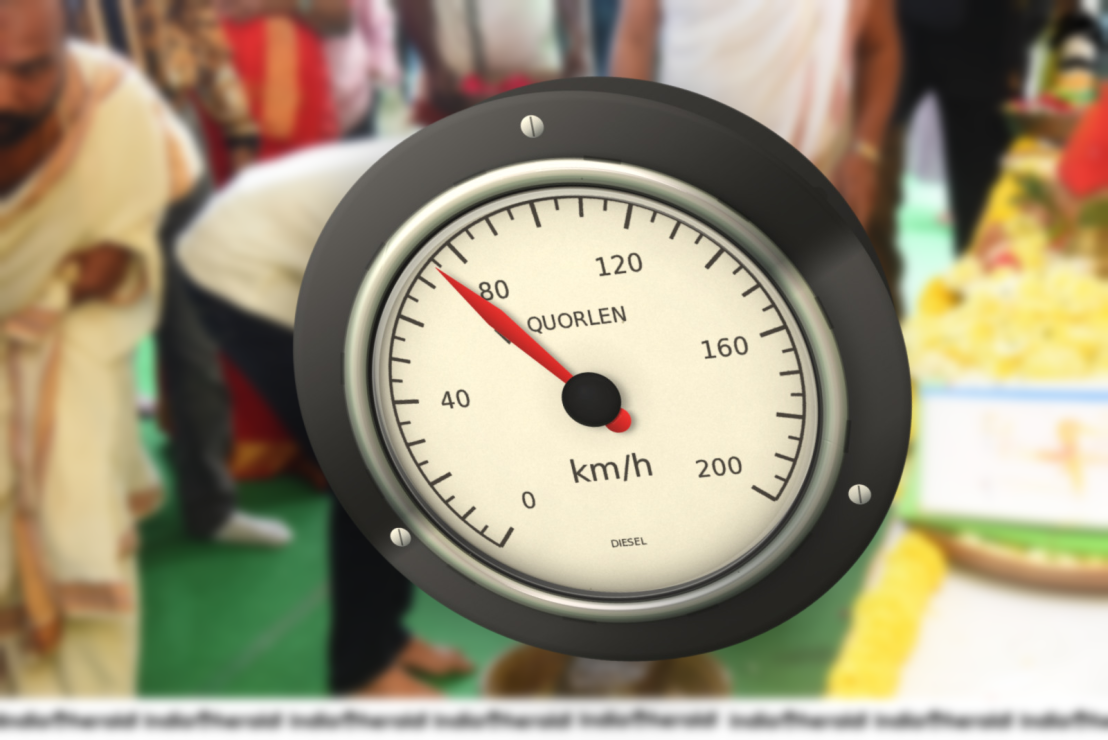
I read 75 km/h
